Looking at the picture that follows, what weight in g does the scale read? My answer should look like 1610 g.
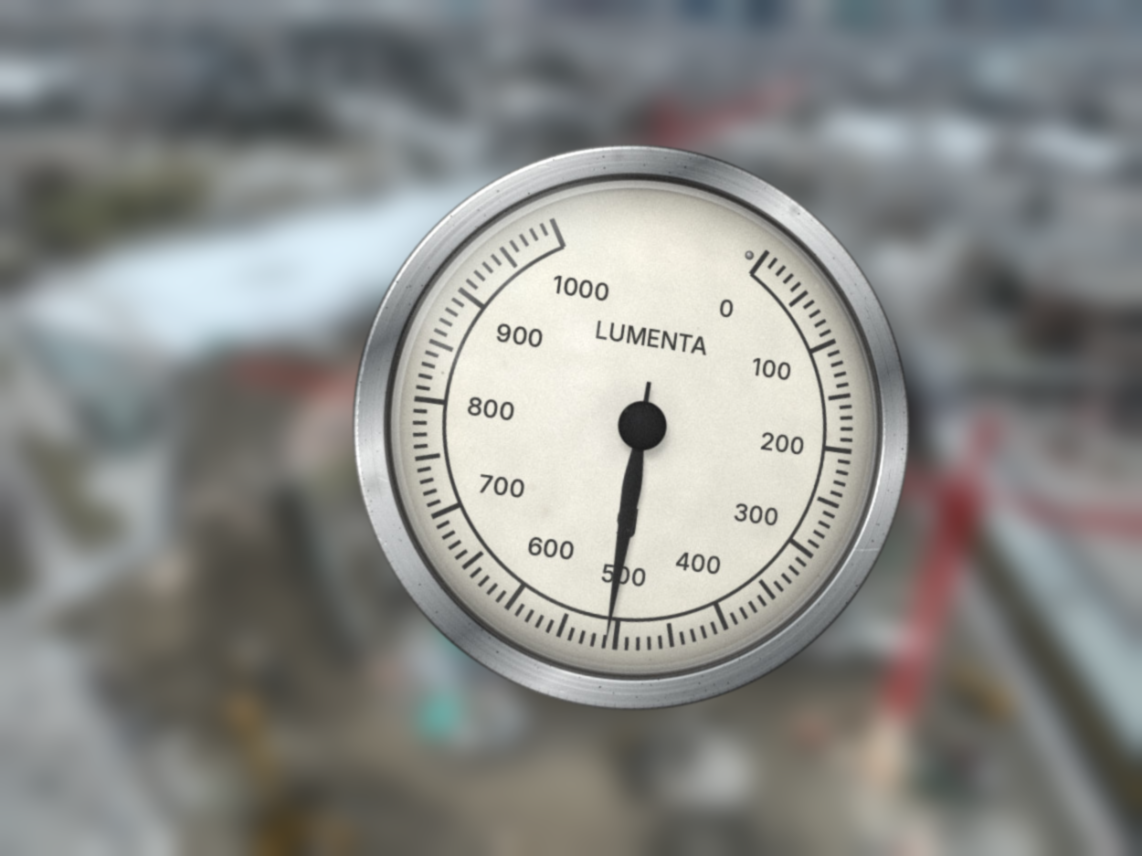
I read 510 g
